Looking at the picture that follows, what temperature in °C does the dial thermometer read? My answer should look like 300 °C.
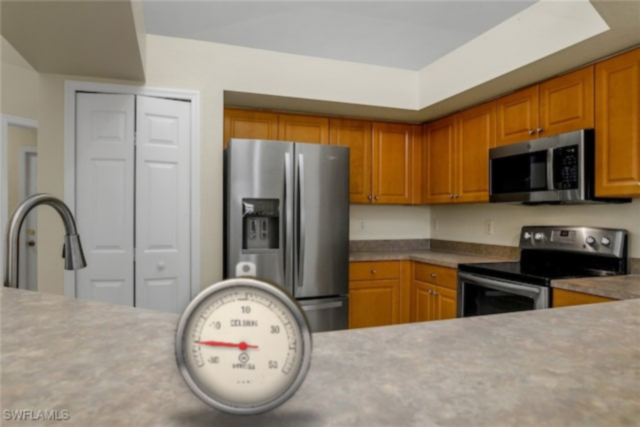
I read -20 °C
